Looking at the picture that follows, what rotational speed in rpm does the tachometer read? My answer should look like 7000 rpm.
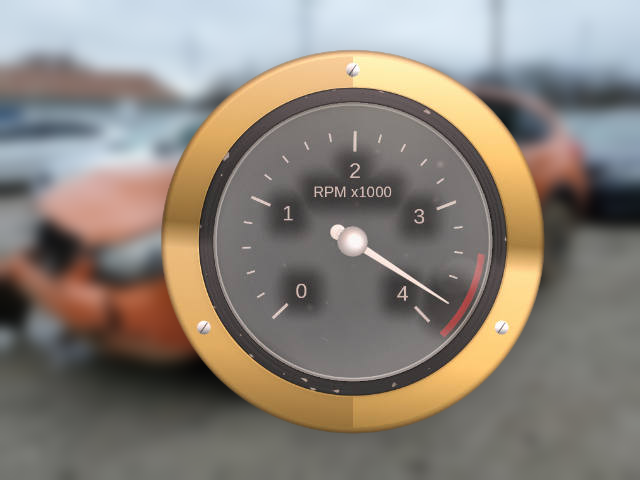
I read 3800 rpm
